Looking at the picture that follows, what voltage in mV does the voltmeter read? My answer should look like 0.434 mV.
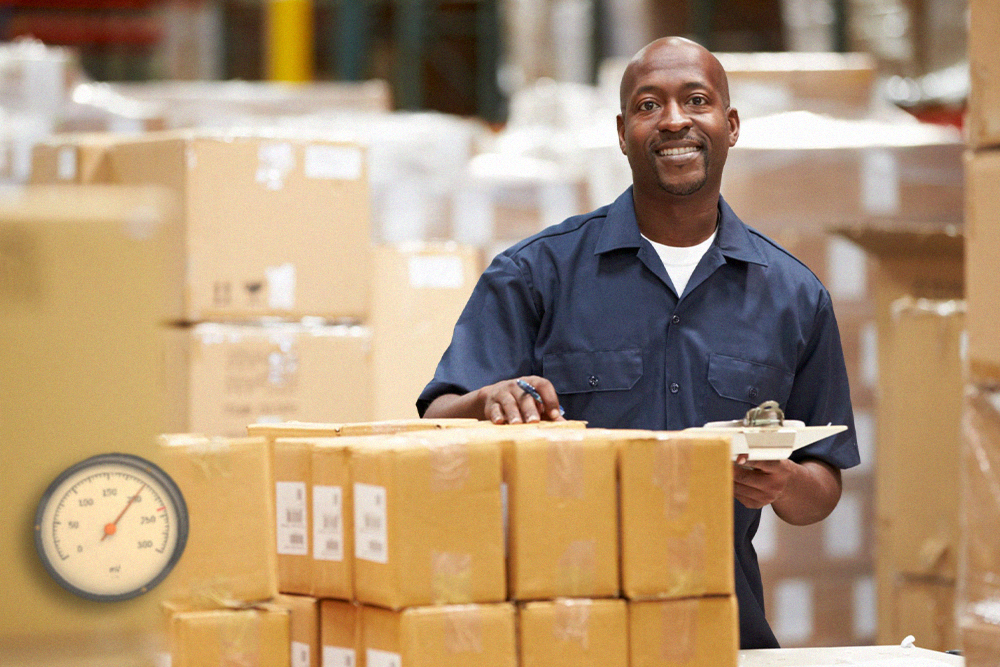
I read 200 mV
